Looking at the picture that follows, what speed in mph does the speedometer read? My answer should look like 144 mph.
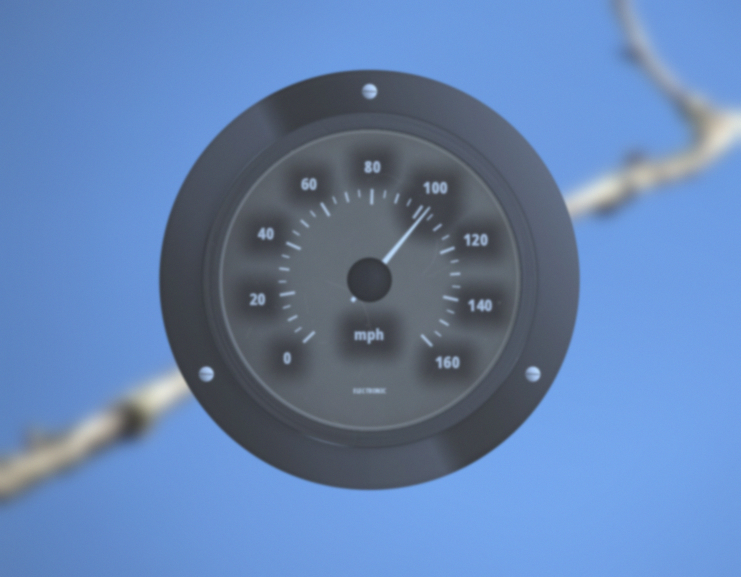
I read 102.5 mph
